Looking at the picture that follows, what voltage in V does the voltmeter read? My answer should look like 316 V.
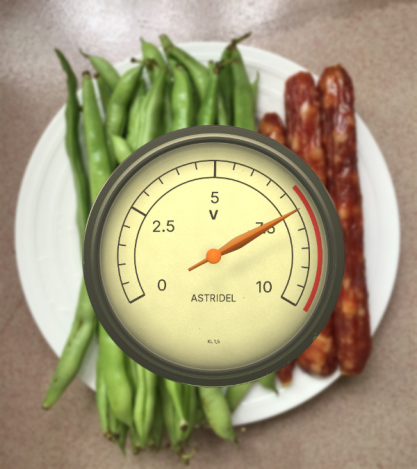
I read 7.5 V
